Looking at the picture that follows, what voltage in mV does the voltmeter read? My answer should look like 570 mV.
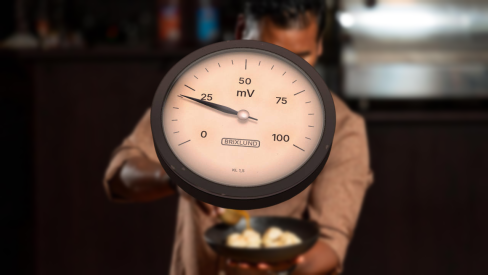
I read 20 mV
